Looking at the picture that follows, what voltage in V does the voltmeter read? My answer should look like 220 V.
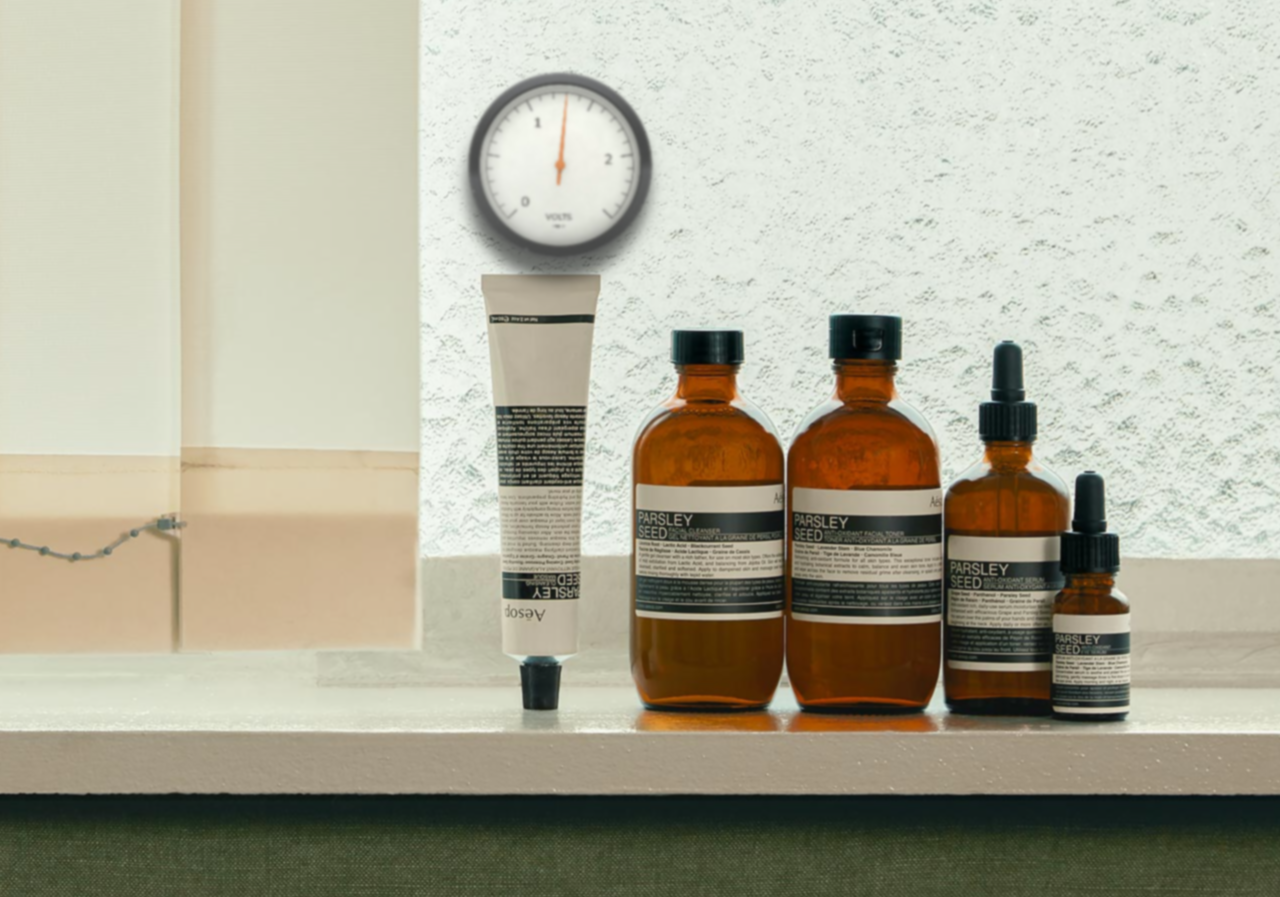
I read 1.3 V
